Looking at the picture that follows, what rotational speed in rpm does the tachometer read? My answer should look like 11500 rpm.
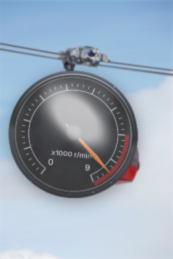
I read 8400 rpm
